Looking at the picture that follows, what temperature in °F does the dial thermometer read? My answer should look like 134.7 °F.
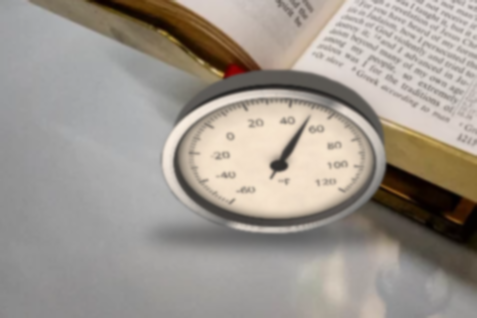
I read 50 °F
